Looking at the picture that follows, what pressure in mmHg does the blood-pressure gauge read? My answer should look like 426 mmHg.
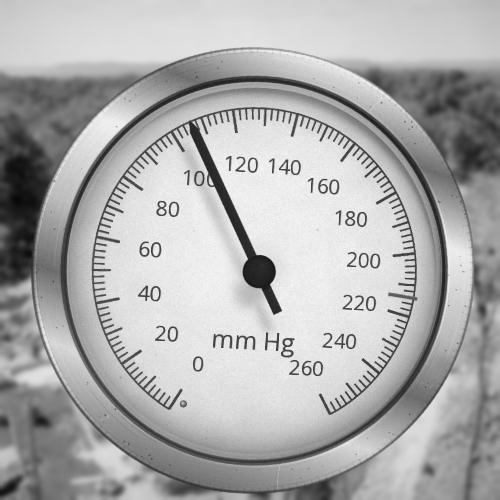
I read 106 mmHg
